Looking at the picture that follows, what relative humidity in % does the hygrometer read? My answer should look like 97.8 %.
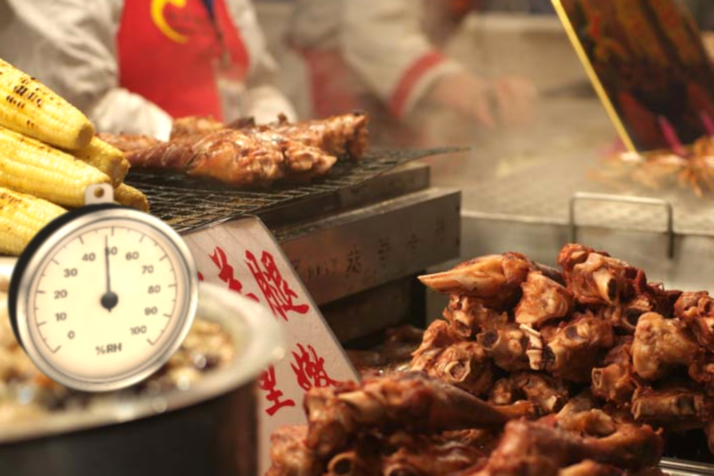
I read 47.5 %
